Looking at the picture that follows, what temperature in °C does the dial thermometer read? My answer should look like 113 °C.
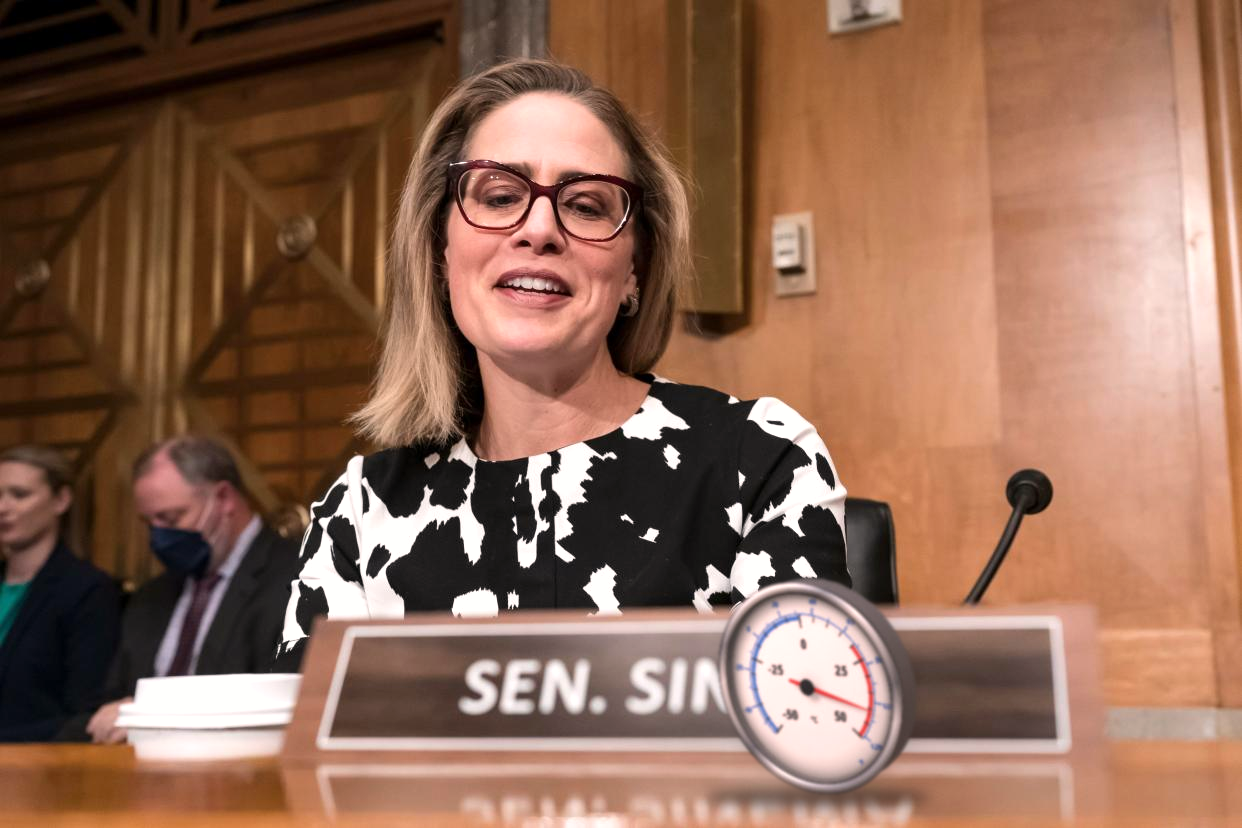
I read 40 °C
